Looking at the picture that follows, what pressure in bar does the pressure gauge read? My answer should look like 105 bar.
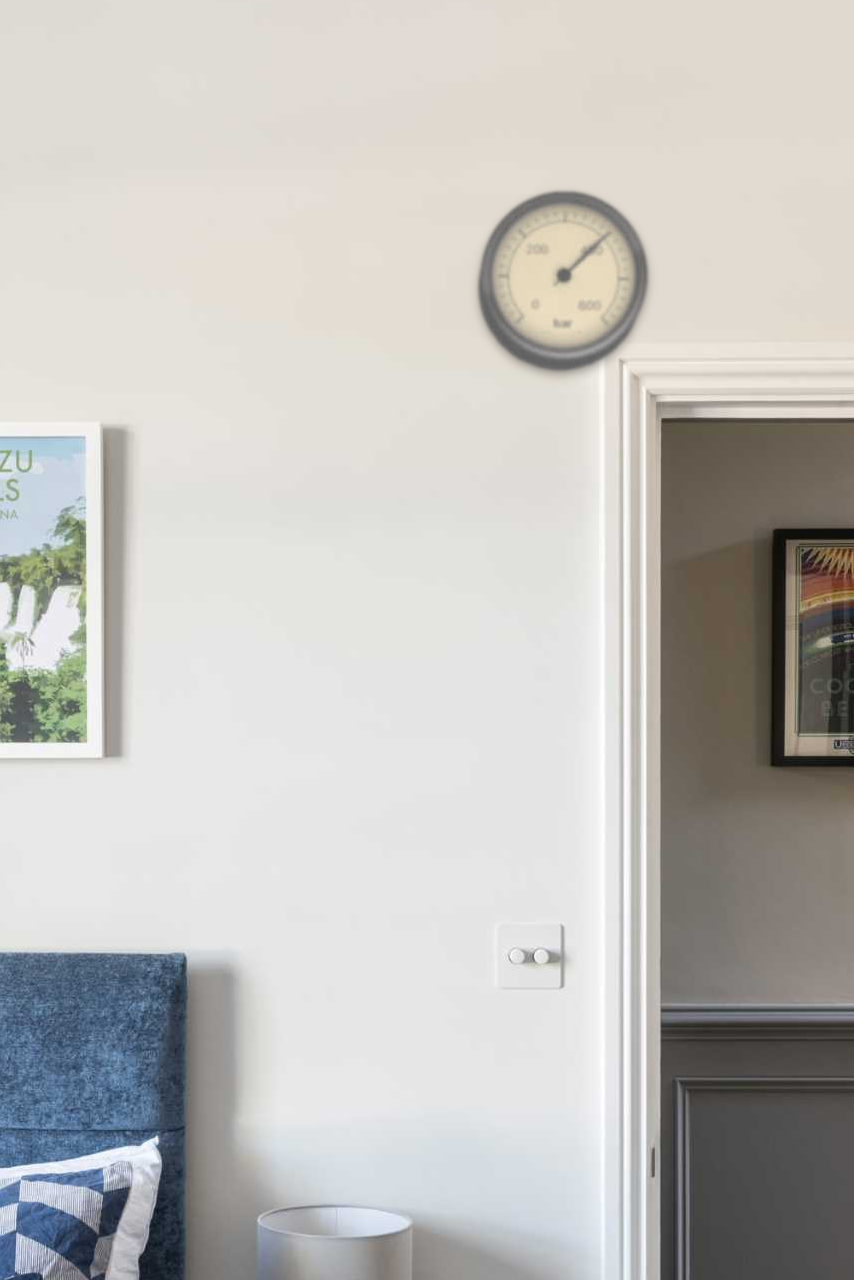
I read 400 bar
